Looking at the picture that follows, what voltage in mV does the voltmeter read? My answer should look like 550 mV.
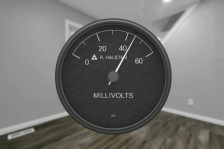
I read 45 mV
